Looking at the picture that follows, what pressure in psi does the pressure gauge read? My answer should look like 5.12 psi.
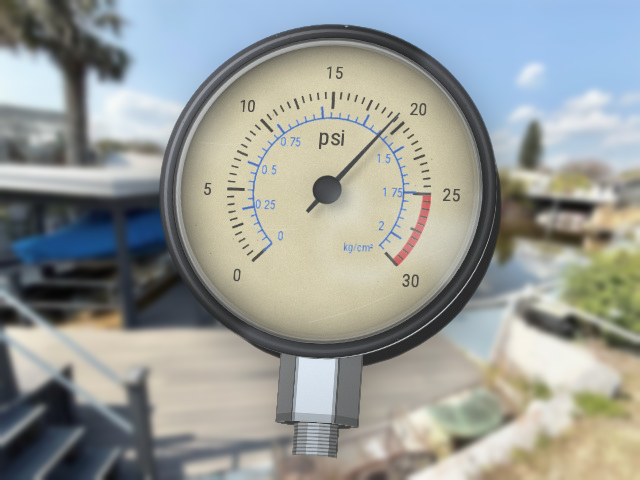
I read 19.5 psi
